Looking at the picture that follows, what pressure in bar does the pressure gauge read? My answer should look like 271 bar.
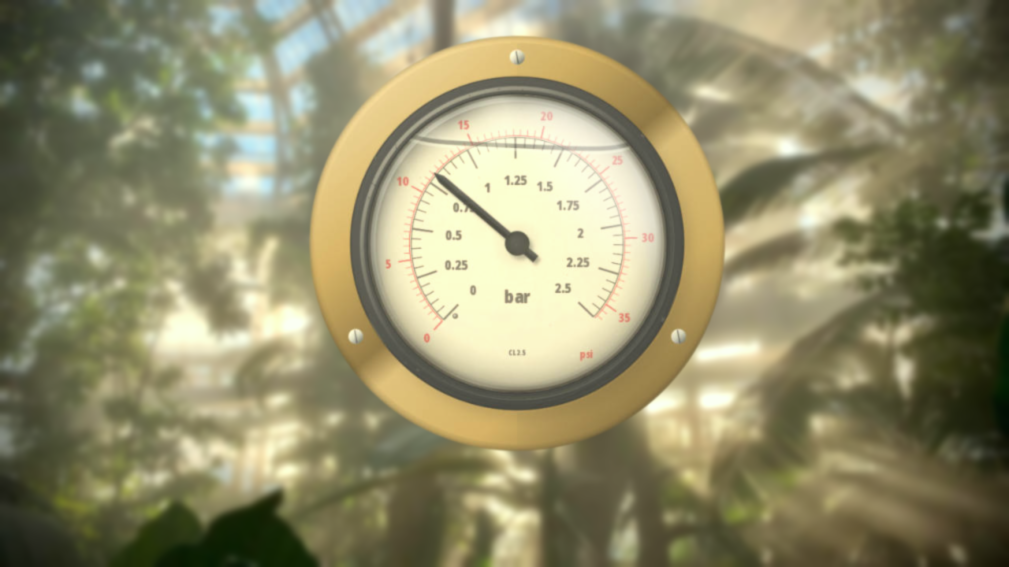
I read 0.8 bar
